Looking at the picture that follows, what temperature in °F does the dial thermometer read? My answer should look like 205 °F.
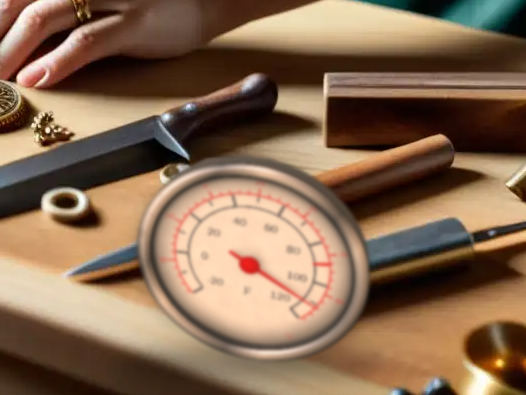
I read 110 °F
